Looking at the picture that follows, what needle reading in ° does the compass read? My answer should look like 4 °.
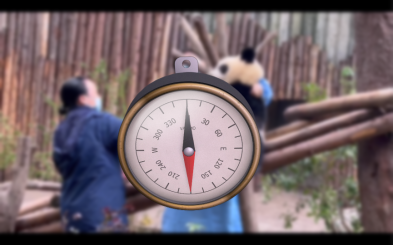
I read 180 °
